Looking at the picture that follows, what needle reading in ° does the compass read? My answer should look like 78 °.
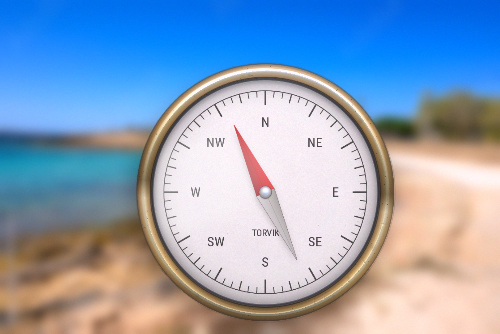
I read 335 °
